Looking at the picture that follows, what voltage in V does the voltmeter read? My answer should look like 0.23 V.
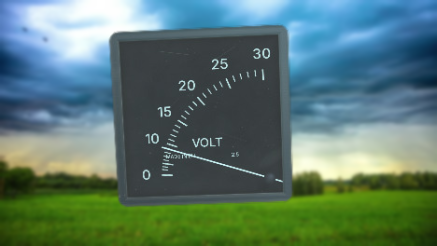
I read 9 V
